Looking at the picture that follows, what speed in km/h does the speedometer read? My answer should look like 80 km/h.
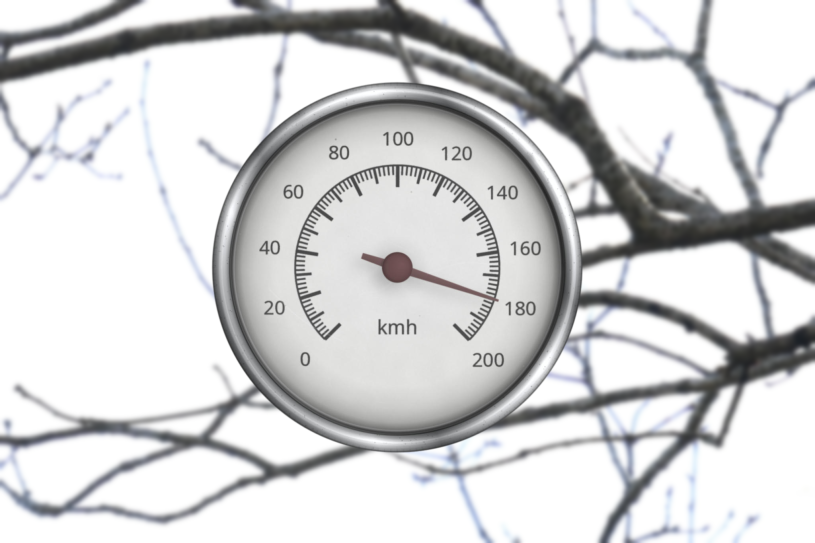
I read 180 km/h
